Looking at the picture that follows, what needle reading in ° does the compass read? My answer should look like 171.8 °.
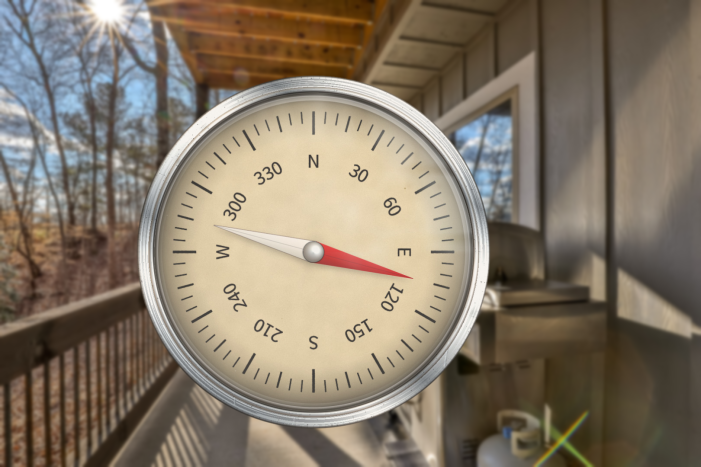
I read 105 °
